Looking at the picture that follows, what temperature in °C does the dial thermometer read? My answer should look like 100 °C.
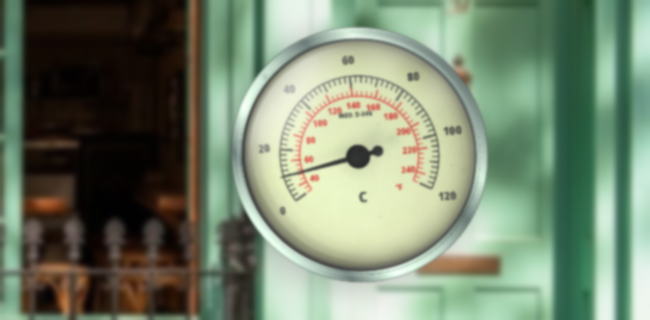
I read 10 °C
